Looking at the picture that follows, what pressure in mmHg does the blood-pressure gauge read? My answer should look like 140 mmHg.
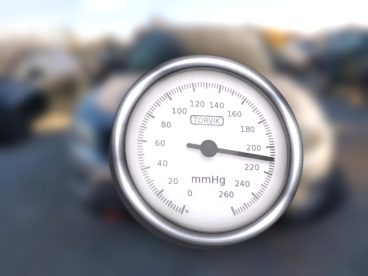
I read 210 mmHg
